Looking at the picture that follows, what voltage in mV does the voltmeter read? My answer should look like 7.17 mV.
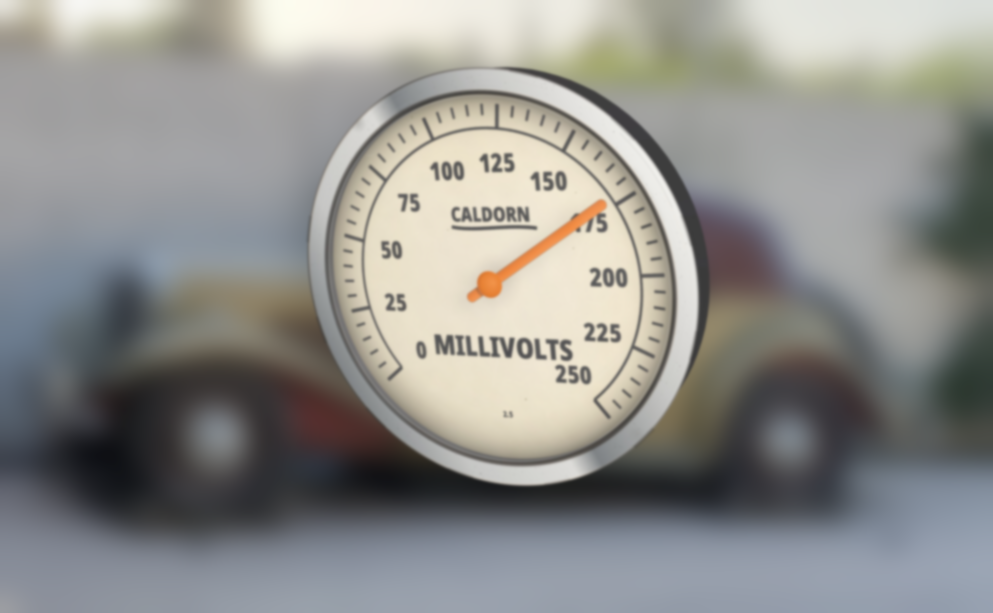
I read 172.5 mV
